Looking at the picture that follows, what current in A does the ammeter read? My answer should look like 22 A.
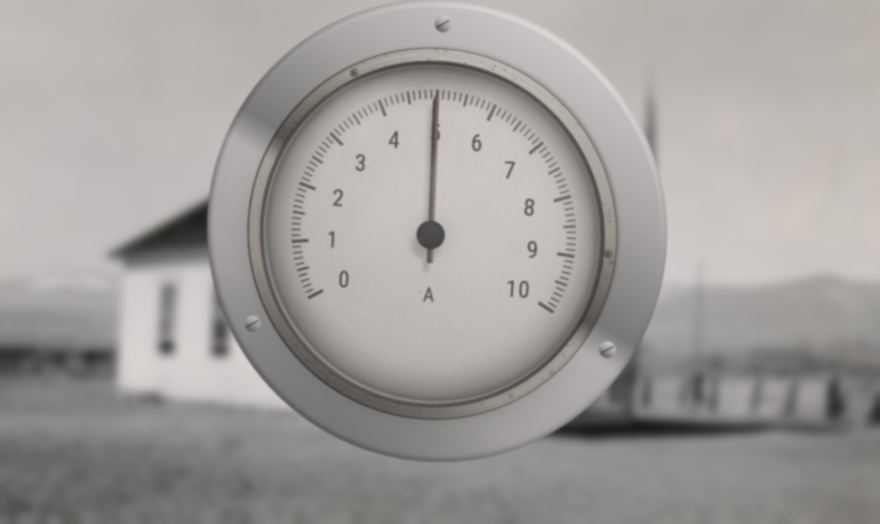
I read 5 A
